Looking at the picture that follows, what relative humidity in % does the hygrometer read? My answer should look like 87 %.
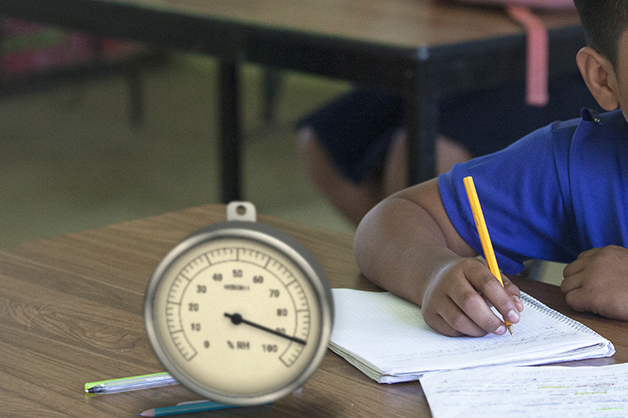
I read 90 %
